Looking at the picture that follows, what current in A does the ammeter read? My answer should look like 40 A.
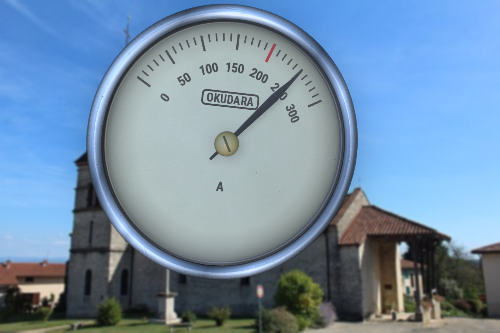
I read 250 A
